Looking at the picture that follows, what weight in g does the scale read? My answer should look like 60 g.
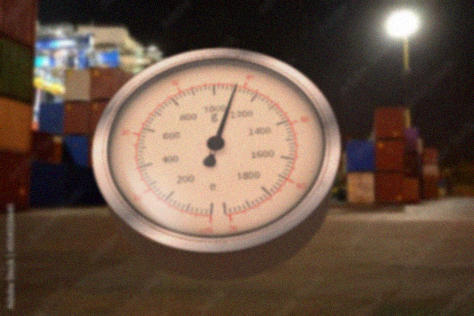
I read 1100 g
